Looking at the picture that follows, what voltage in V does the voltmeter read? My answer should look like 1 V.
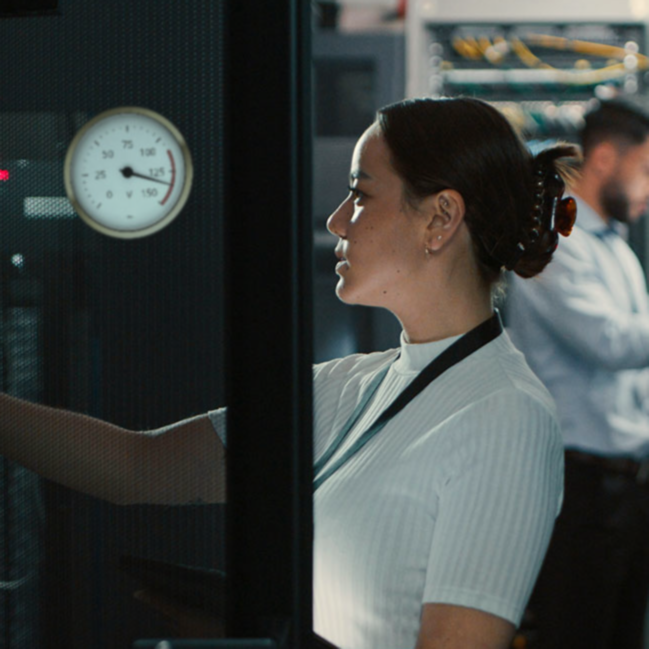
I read 135 V
